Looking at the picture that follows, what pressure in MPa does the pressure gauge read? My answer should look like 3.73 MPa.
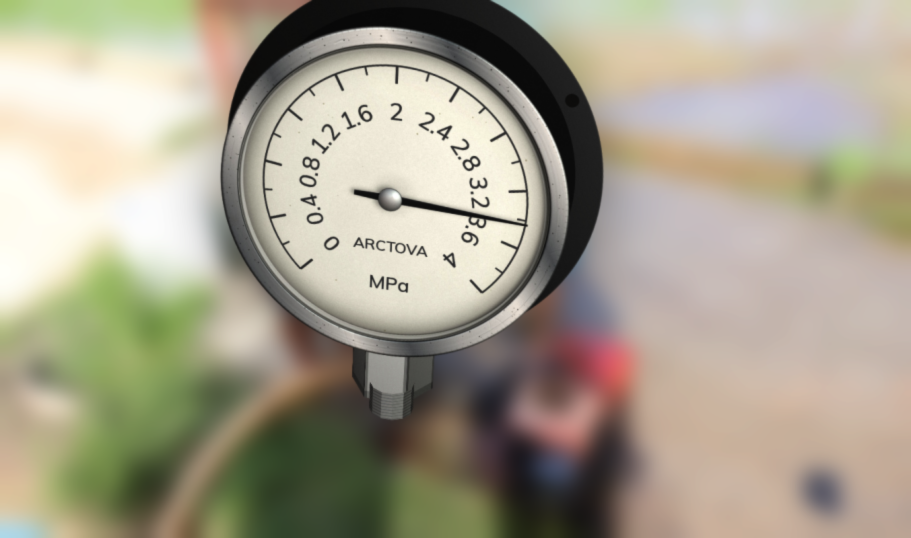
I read 3.4 MPa
